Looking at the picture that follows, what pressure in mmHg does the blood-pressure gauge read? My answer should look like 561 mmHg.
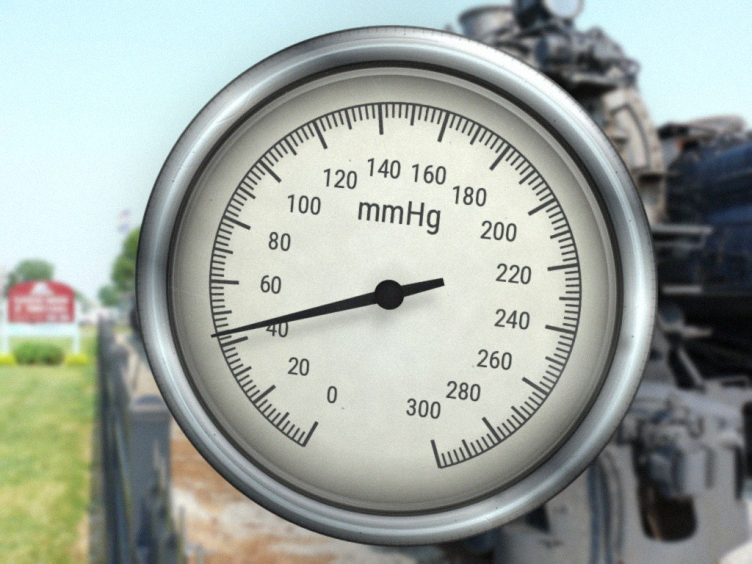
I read 44 mmHg
